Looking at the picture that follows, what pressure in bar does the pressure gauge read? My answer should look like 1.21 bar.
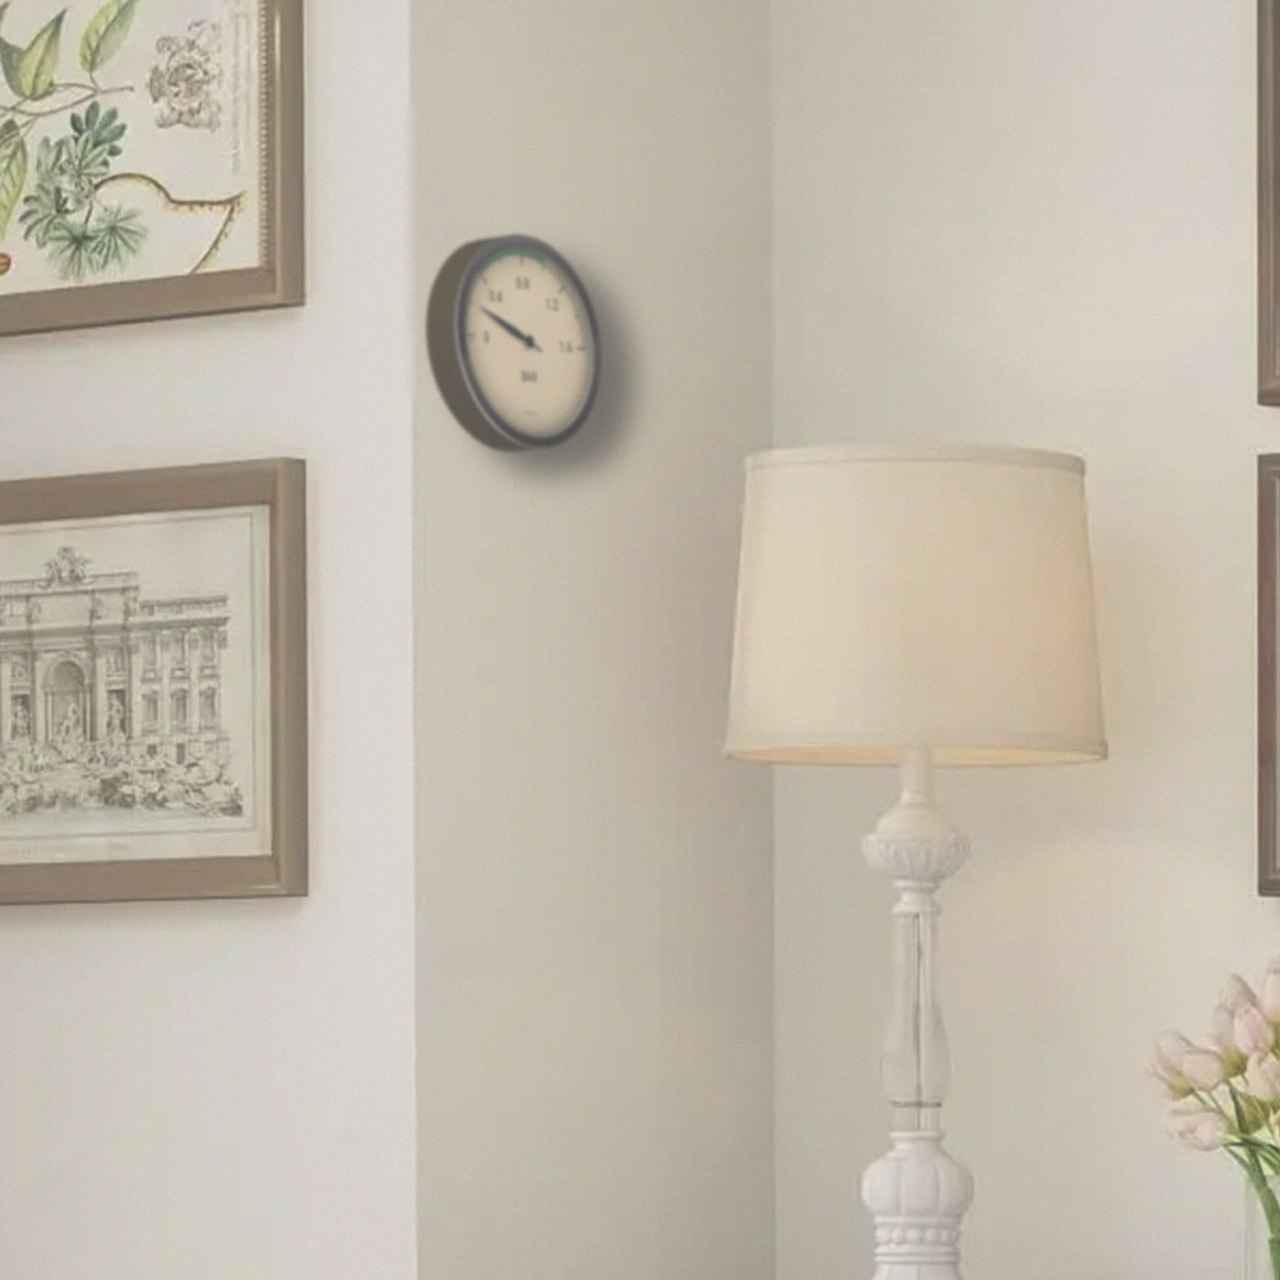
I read 0.2 bar
